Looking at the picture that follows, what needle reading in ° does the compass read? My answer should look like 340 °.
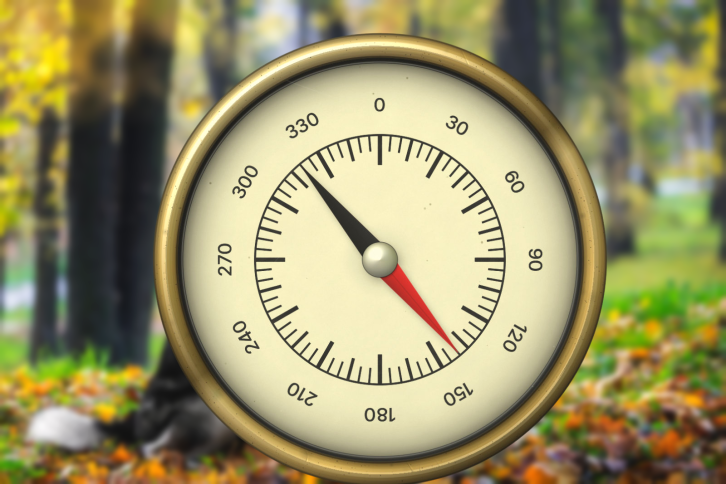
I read 140 °
